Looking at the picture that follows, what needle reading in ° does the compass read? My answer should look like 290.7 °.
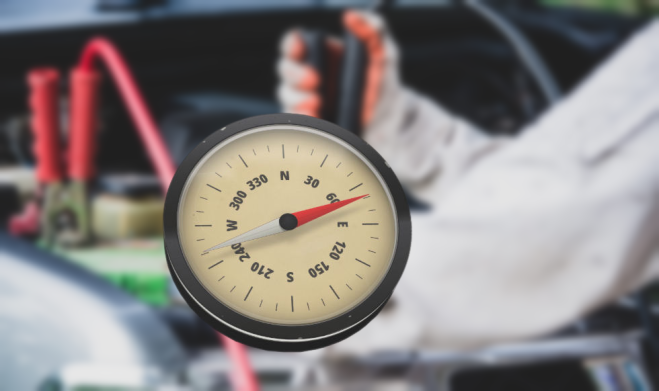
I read 70 °
